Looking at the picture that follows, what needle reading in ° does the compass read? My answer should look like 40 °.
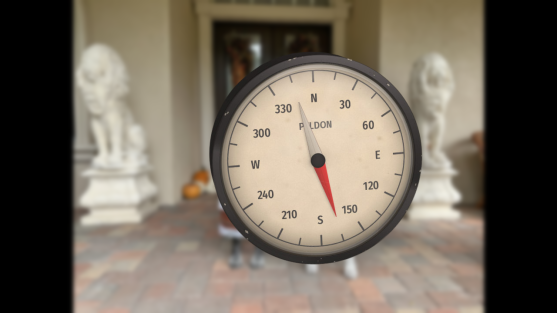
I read 165 °
